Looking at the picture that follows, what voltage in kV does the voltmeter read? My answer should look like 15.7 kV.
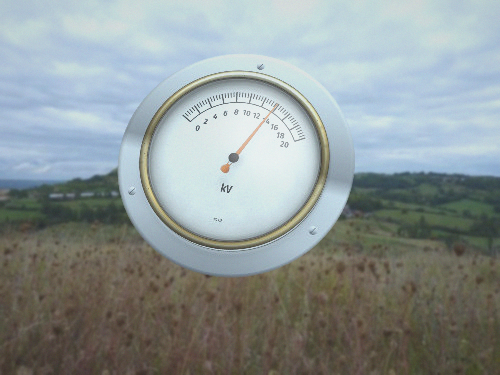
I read 14 kV
